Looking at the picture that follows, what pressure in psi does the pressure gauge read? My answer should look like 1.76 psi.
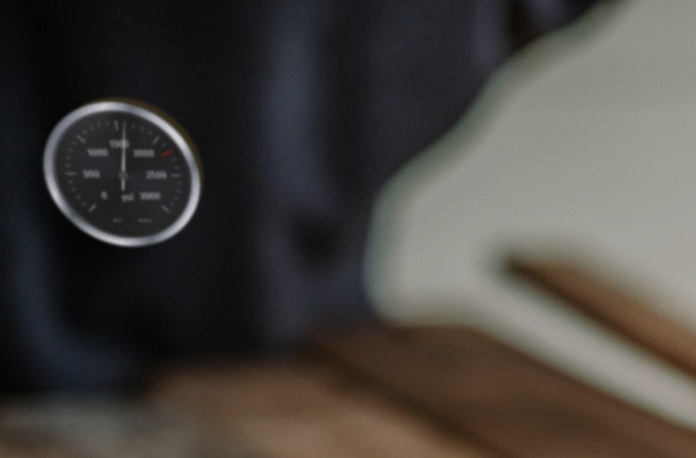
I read 1600 psi
